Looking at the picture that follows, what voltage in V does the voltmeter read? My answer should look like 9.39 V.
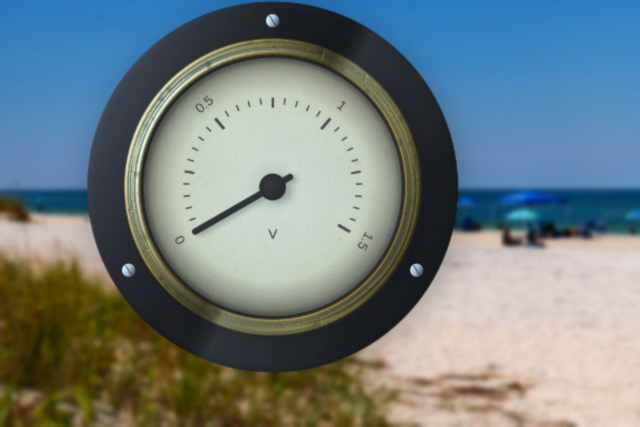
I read 0 V
